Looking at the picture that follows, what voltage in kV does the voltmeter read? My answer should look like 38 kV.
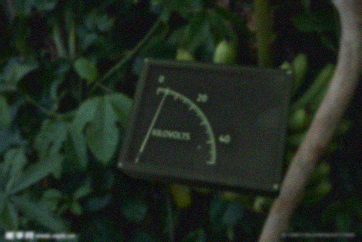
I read 5 kV
